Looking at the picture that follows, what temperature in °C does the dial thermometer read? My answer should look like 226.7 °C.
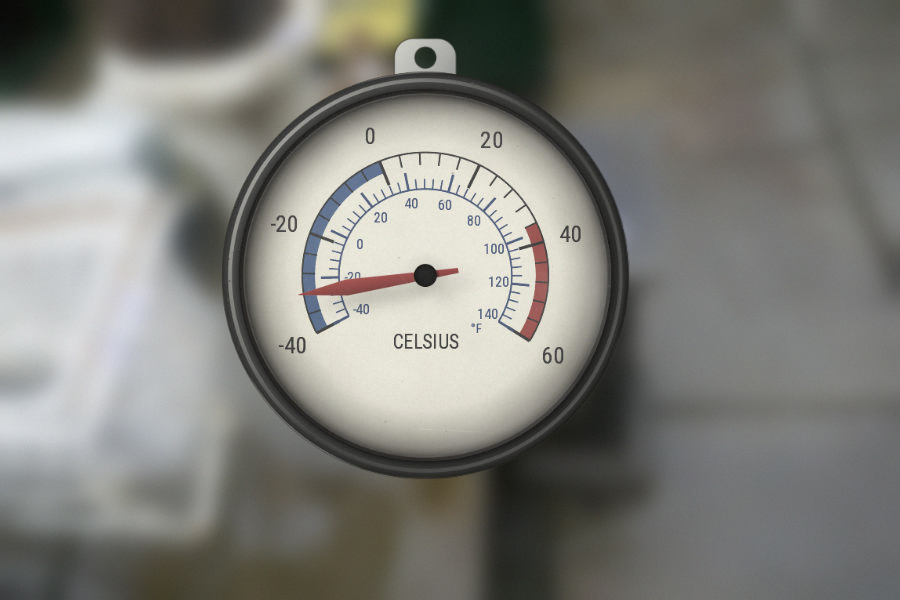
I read -32 °C
